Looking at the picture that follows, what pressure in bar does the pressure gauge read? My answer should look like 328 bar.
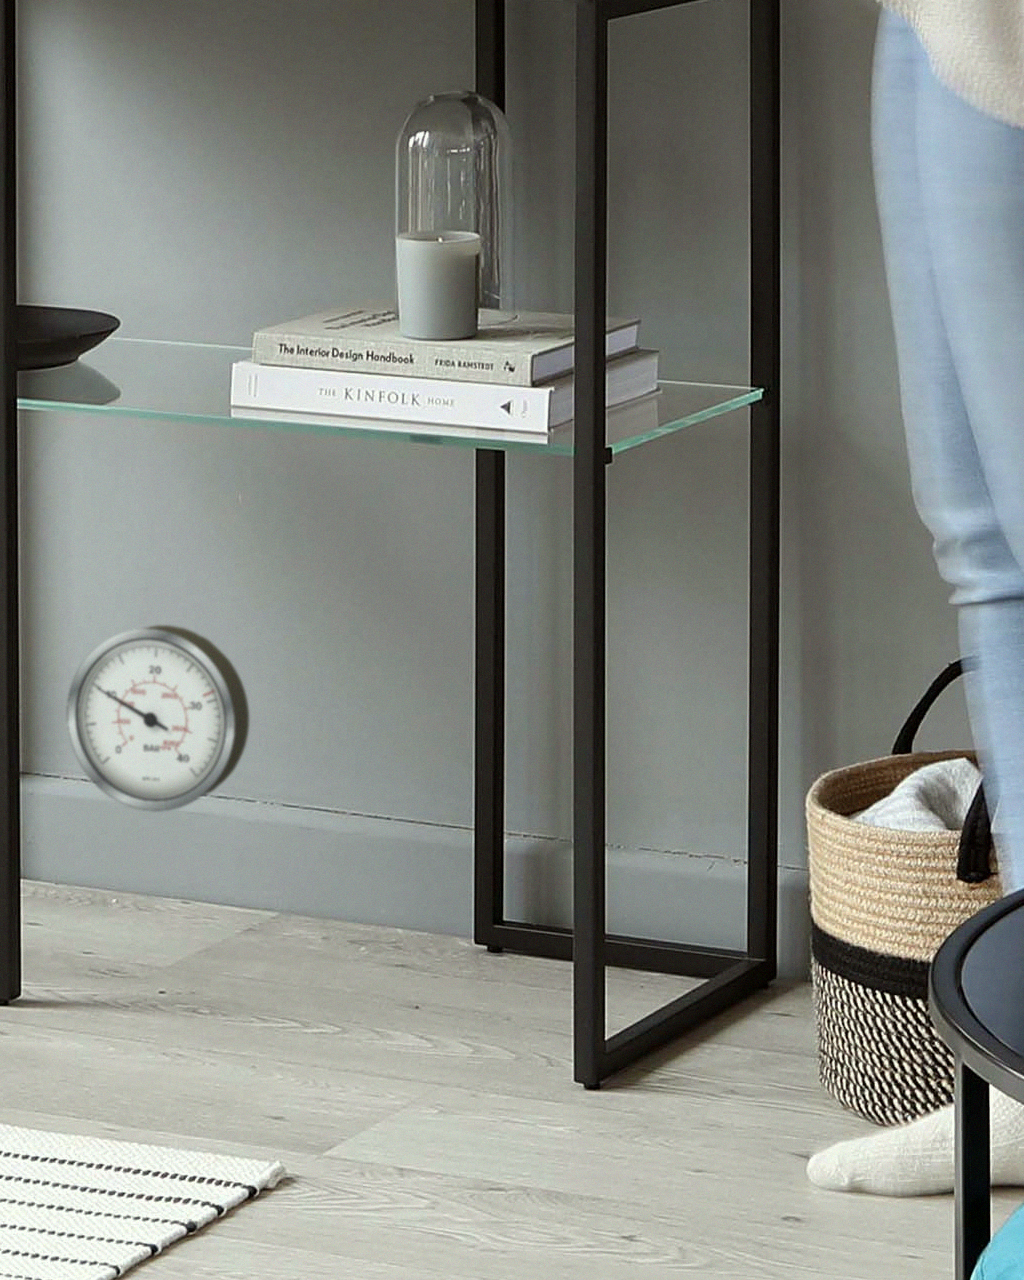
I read 10 bar
